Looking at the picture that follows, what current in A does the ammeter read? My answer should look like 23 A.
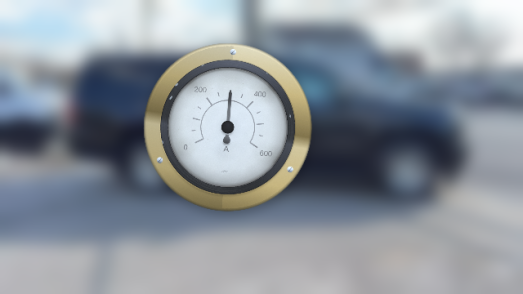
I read 300 A
